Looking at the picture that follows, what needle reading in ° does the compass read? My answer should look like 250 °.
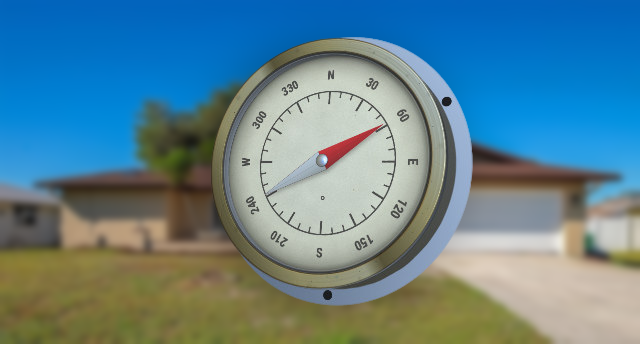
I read 60 °
